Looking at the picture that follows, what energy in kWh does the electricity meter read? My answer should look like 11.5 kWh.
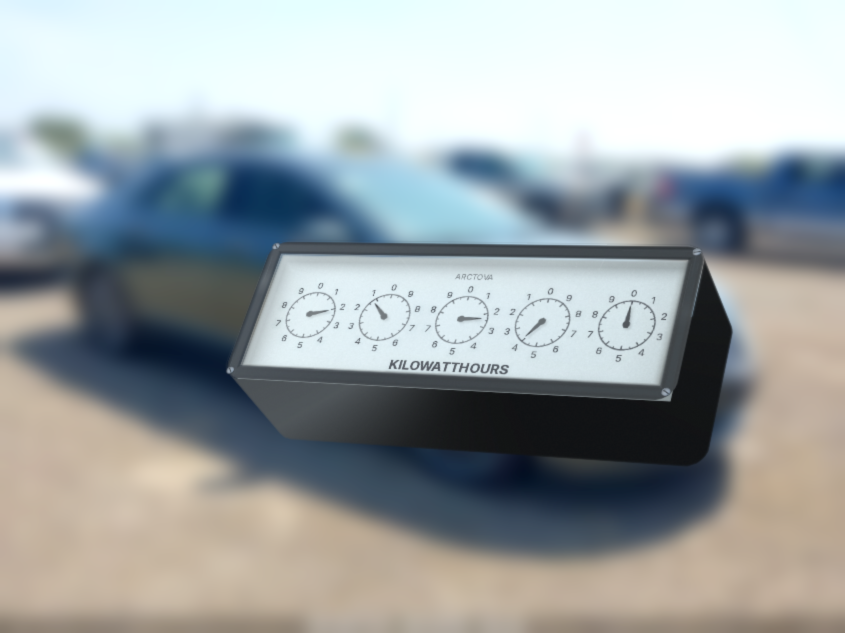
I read 21240 kWh
